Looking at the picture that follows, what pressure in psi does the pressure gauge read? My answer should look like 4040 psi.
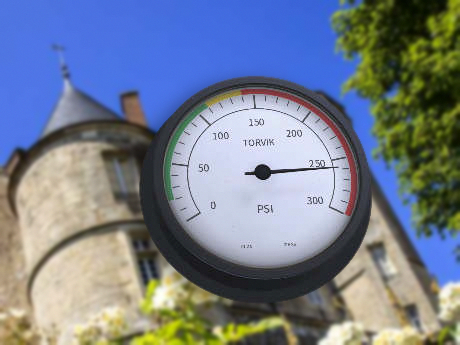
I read 260 psi
